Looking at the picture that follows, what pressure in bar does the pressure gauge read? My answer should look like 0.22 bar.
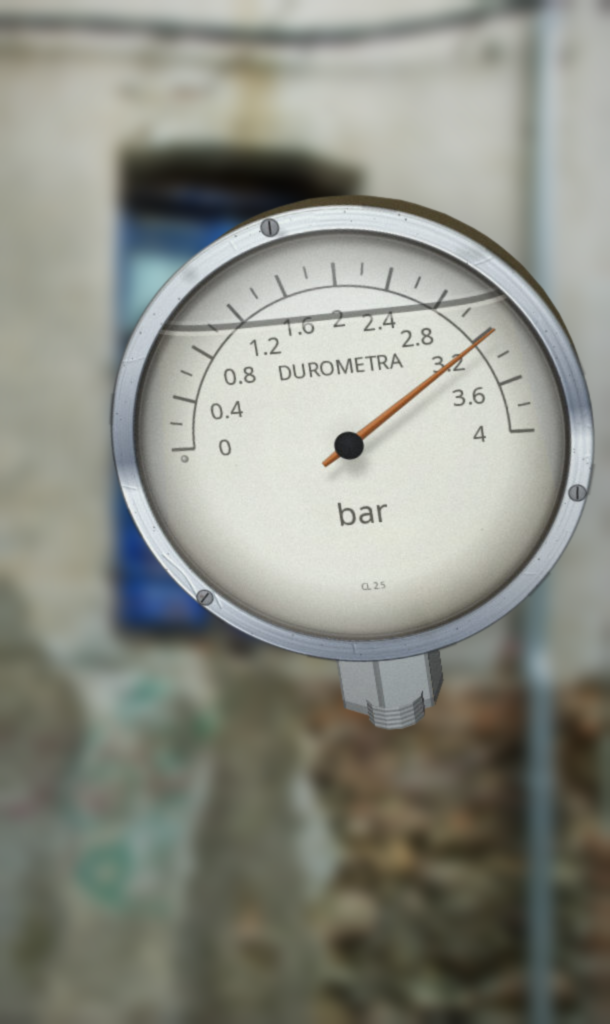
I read 3.2 bar
